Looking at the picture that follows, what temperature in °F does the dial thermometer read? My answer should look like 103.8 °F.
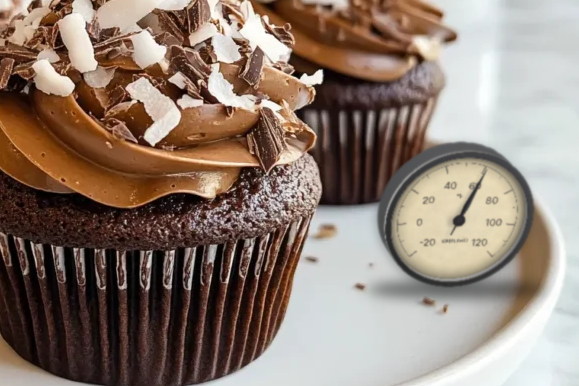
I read 60 °F
